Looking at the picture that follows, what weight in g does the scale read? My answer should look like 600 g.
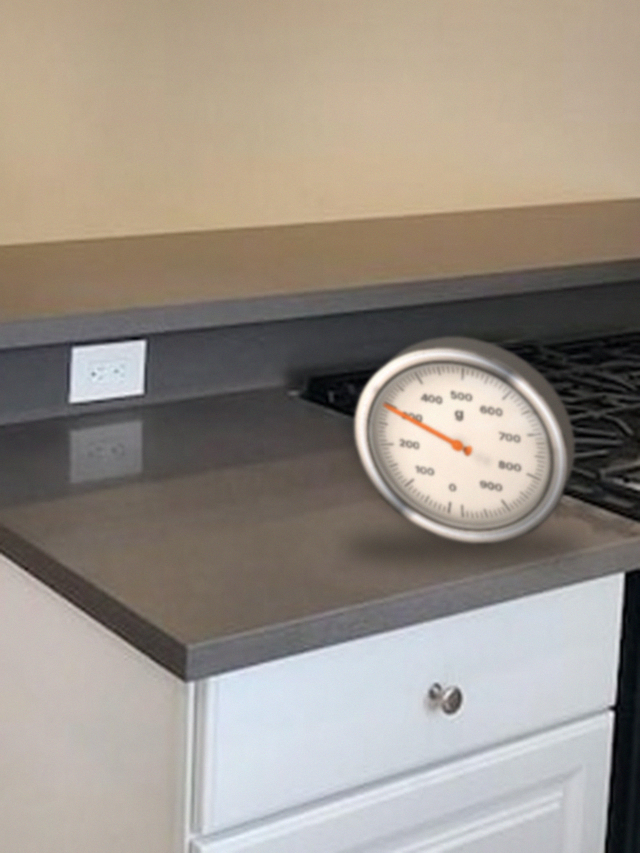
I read 300 g
